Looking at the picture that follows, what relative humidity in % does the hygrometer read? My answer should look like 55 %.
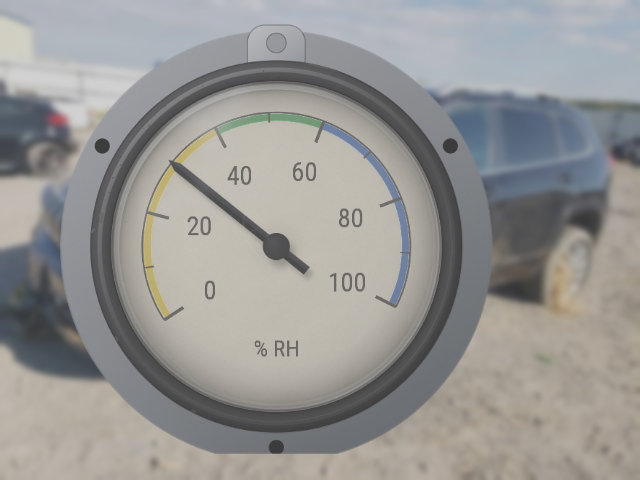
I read 30 %
